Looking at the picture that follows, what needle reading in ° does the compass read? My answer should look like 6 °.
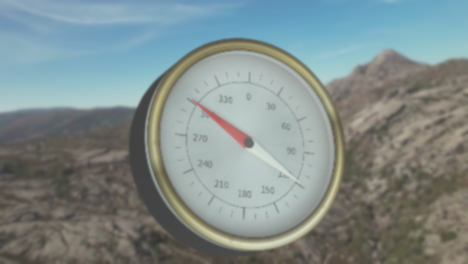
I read 300 °
